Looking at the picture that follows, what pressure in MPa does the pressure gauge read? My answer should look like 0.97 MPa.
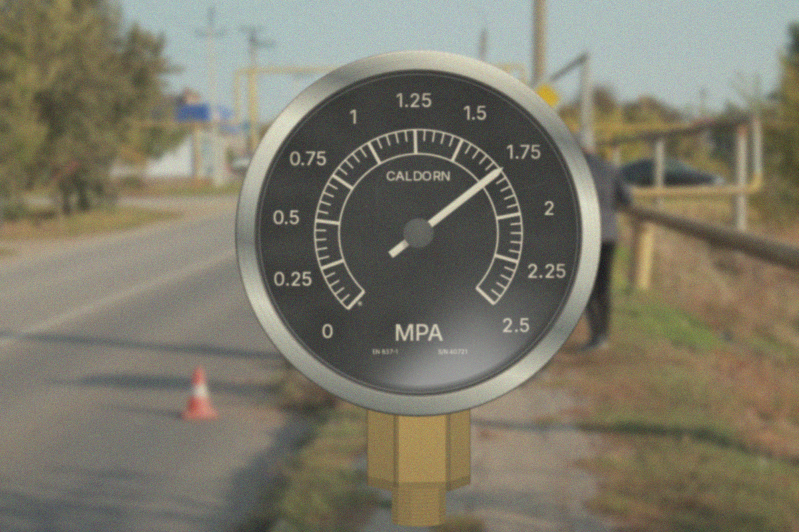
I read 1.75 MPa
